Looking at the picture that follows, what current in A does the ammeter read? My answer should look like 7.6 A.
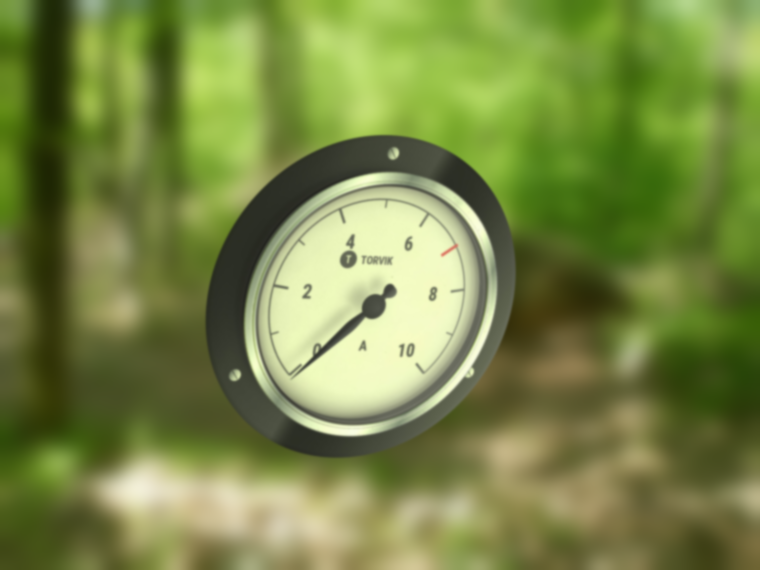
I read 0 A
